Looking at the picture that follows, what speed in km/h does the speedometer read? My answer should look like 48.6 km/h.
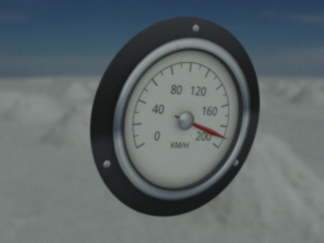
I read 190 km/h
